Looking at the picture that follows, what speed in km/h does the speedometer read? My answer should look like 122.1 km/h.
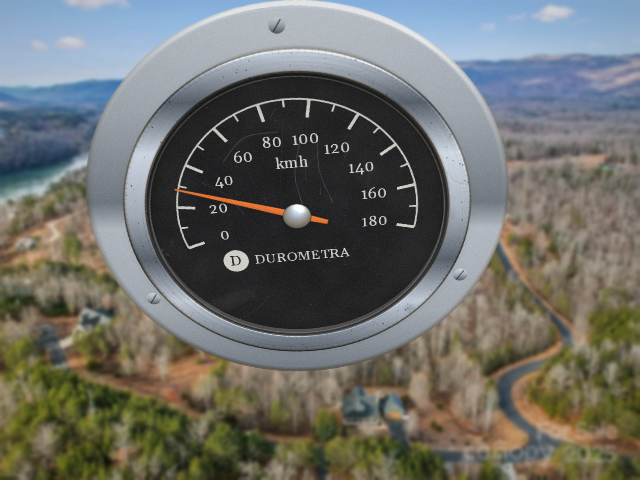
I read 30 km/h
